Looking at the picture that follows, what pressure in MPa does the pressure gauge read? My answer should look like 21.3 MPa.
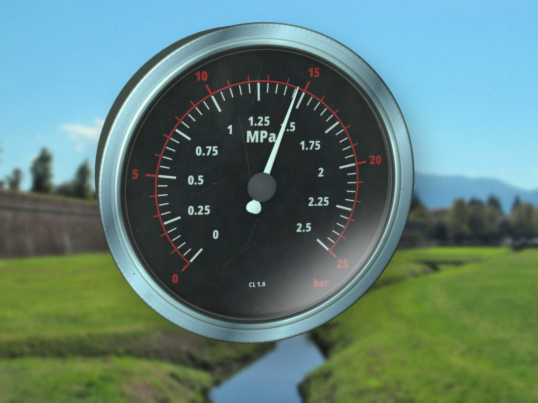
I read 1.45 MPa
